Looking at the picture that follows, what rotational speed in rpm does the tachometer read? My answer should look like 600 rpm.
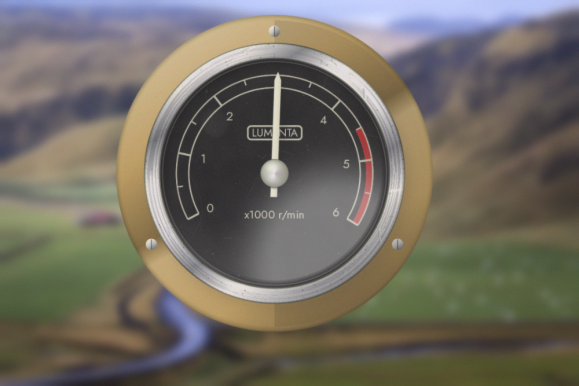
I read 3000 rpm
